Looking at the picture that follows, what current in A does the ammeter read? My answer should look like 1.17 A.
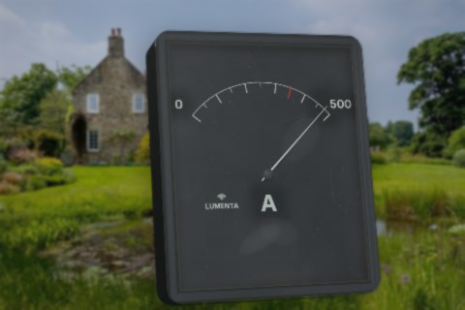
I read 475 A
